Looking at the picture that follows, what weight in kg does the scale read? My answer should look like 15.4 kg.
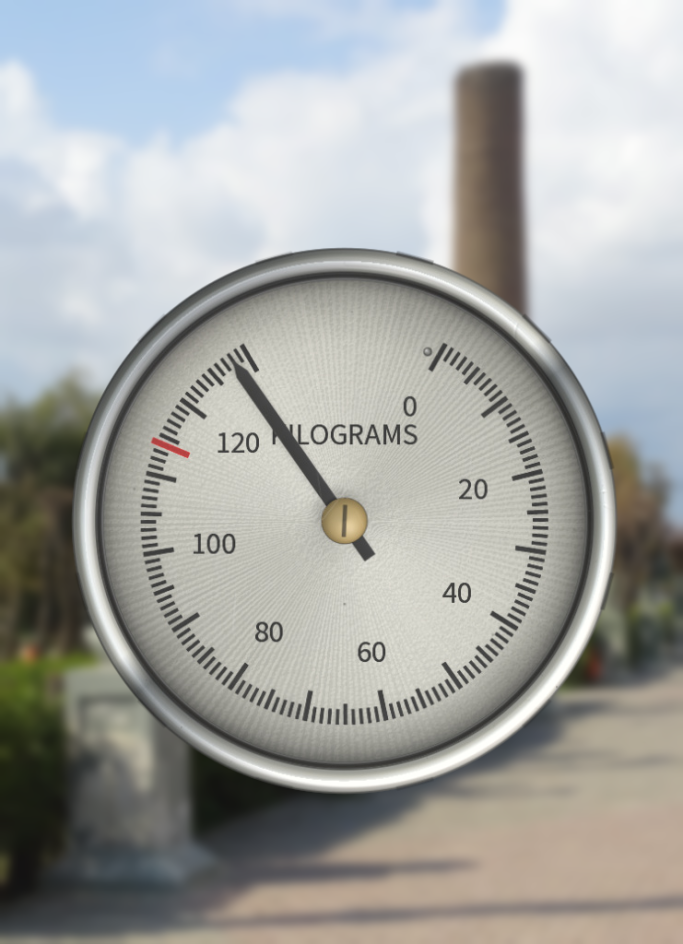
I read 128 kg
